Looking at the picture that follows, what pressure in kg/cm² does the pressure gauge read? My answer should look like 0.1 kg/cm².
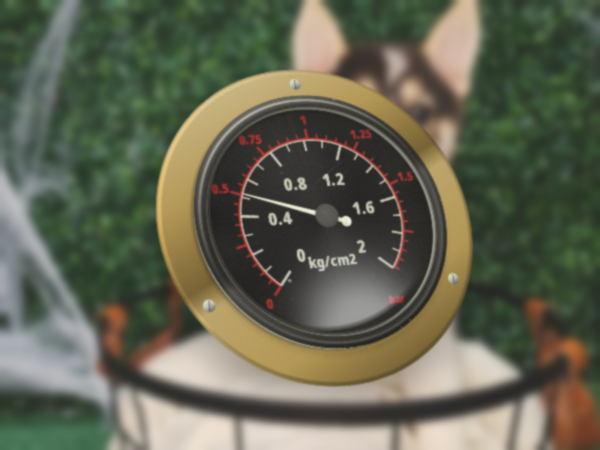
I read 0.5 kg/cm²
